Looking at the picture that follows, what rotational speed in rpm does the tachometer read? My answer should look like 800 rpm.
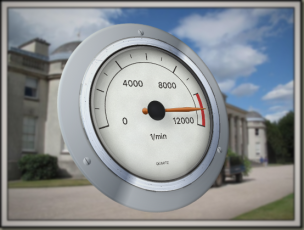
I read 11000 rpm
